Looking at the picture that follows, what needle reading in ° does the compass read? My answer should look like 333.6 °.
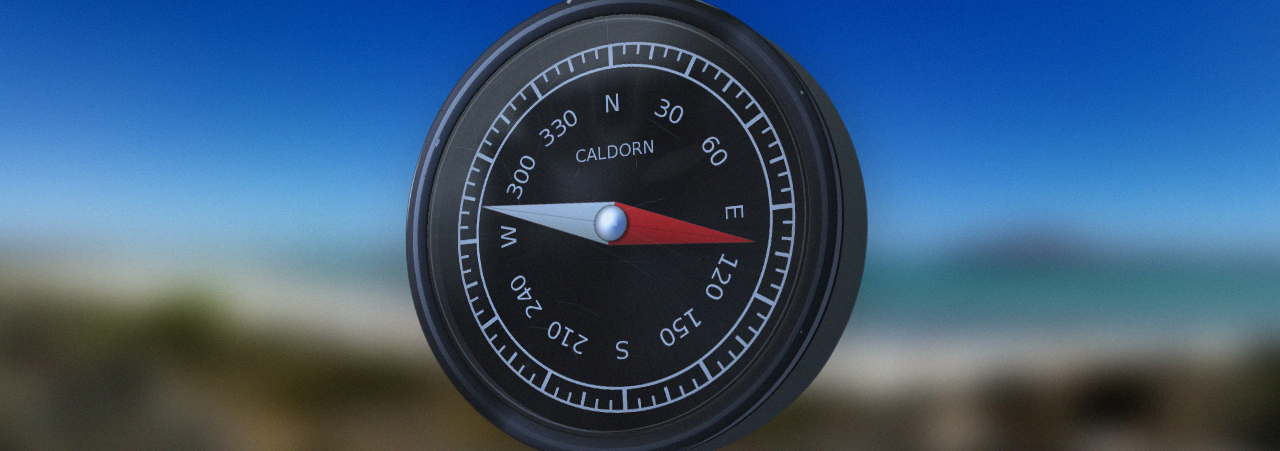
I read 102.5 °
